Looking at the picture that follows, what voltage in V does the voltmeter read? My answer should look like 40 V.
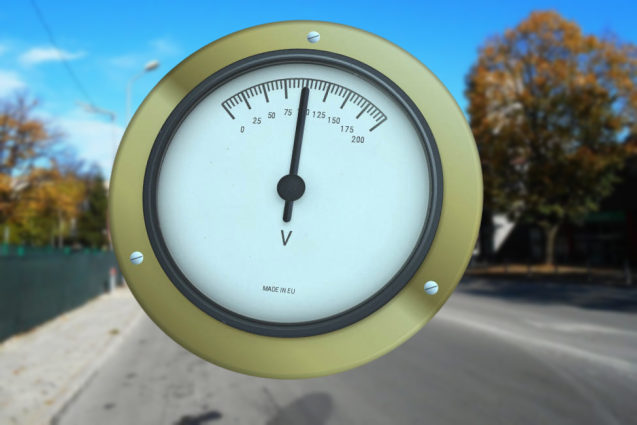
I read 100 V
